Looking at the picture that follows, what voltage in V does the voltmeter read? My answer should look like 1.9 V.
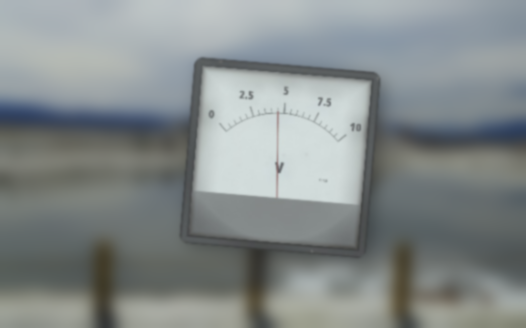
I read 4.5 V
